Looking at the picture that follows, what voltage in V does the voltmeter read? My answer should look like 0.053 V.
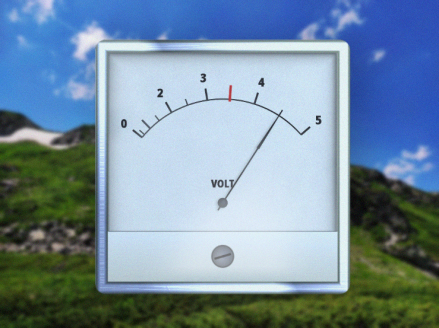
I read 4.5 V
